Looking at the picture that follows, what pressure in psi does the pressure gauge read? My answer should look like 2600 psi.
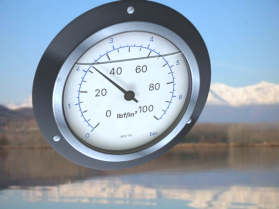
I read 32.5 psi
